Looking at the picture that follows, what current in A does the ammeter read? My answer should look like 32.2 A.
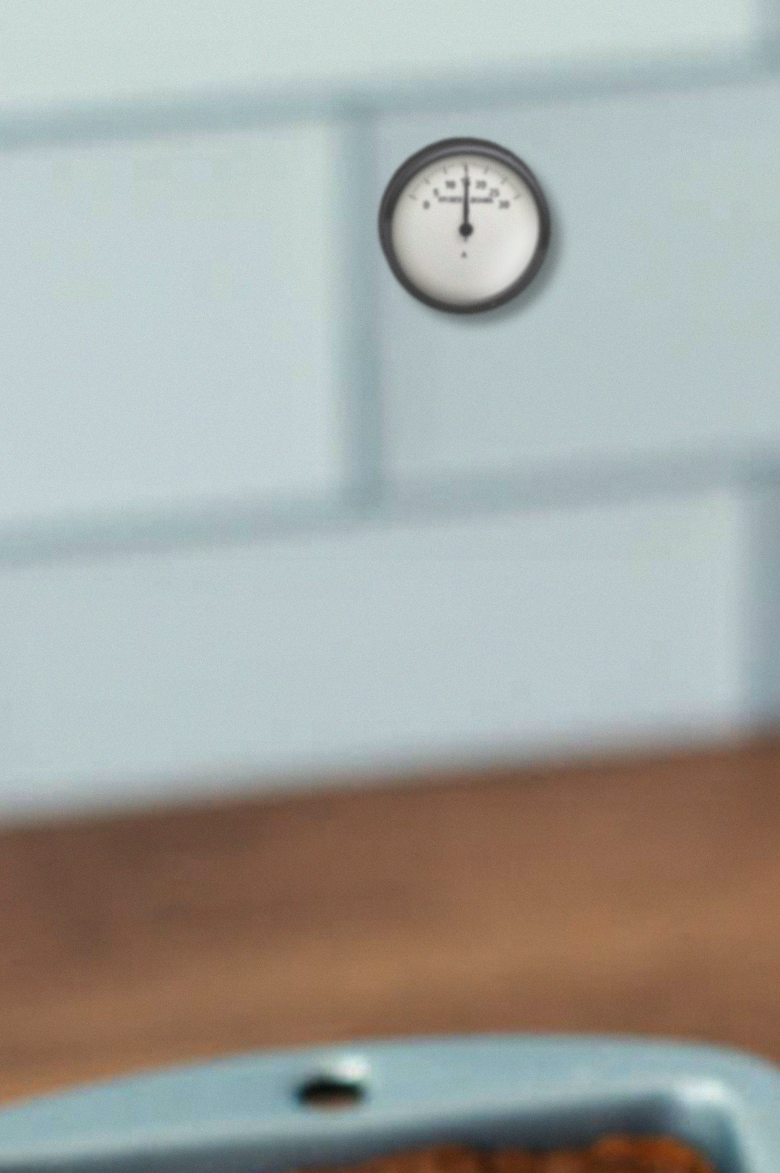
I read 15 A
